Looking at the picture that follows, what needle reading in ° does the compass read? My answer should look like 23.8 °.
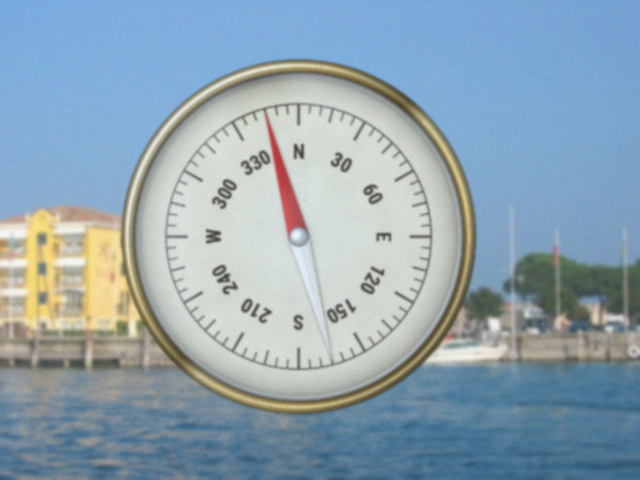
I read 345 °
